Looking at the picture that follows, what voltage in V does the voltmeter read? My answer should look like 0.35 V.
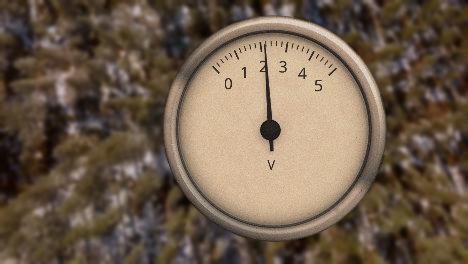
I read 2.2 V
